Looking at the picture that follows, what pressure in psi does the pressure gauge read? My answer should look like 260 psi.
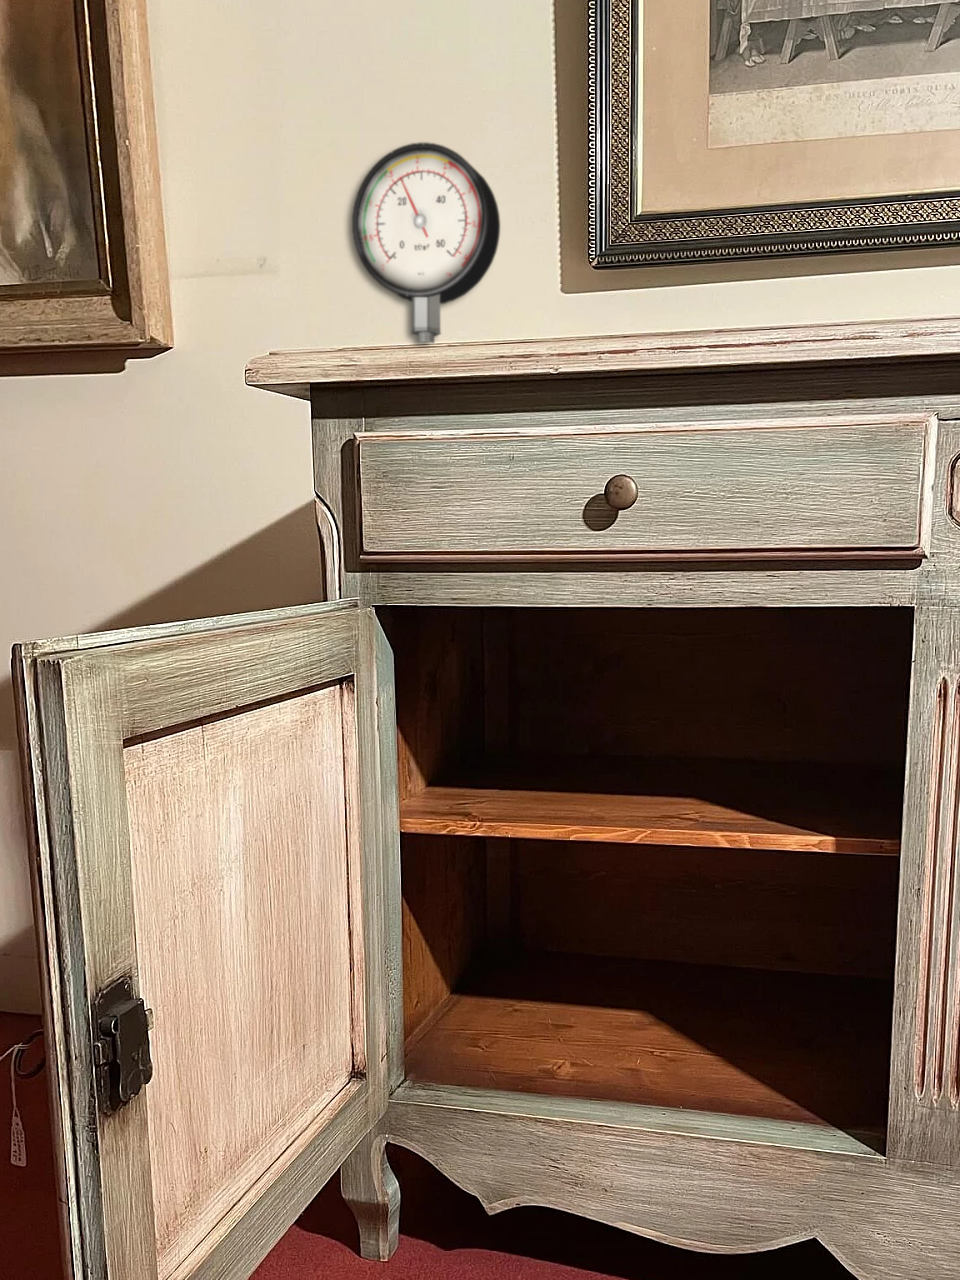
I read 24 psi
